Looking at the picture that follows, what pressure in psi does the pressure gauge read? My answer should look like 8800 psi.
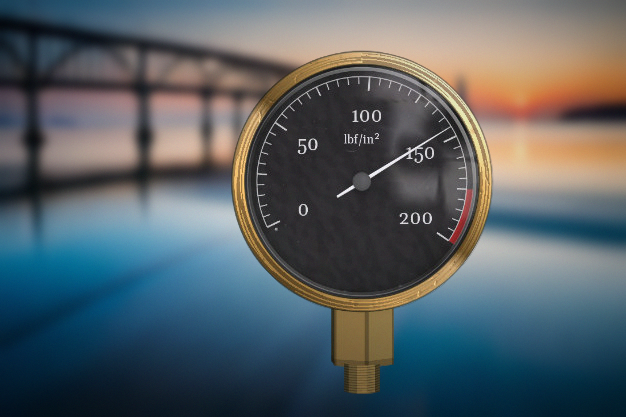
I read 145 psi
